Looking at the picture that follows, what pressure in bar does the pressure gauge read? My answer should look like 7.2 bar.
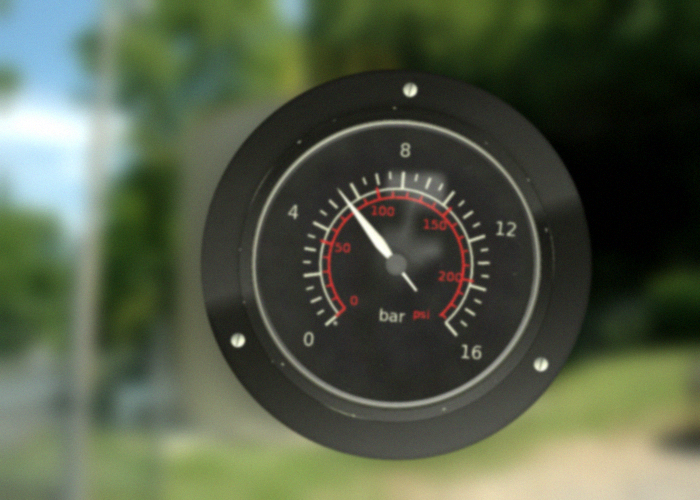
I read 5.5 bar
